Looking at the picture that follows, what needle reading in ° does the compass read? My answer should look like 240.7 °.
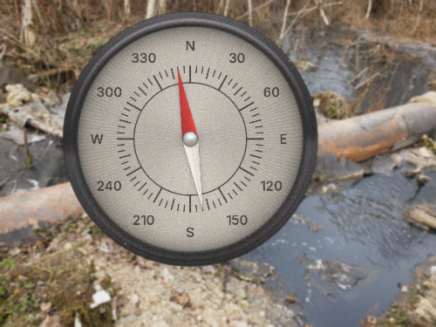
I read 350 °
